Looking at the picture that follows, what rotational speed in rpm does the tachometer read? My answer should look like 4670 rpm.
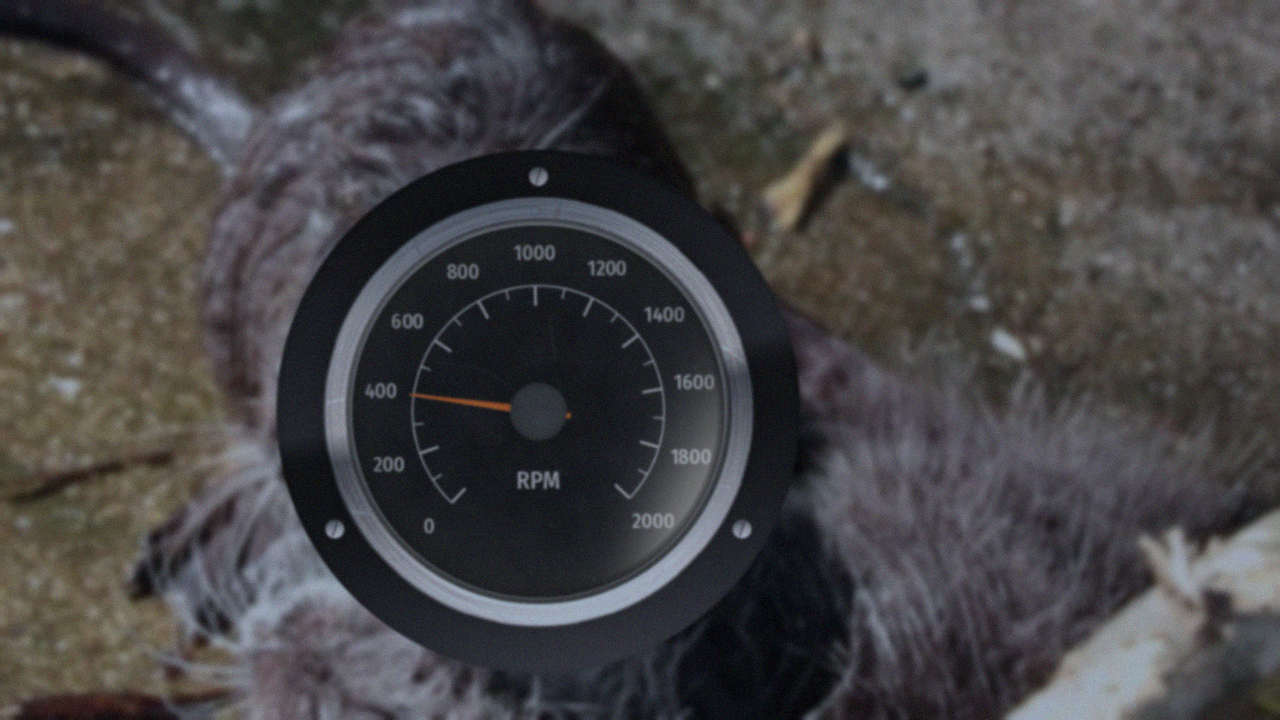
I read 400 rpm
